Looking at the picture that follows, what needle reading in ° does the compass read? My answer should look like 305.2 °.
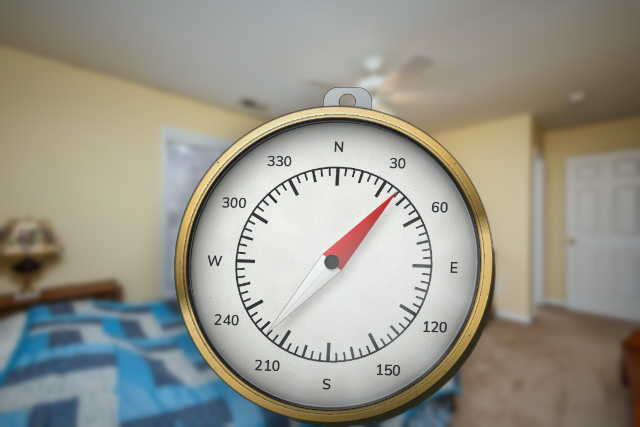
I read 40 °
